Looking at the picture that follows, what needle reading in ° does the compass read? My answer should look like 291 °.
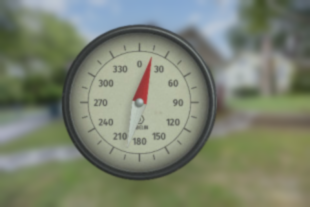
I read 15 °
